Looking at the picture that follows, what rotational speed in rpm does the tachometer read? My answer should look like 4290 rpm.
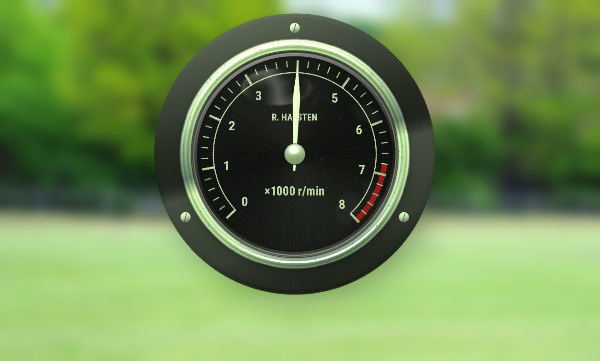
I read 4000 rpm
